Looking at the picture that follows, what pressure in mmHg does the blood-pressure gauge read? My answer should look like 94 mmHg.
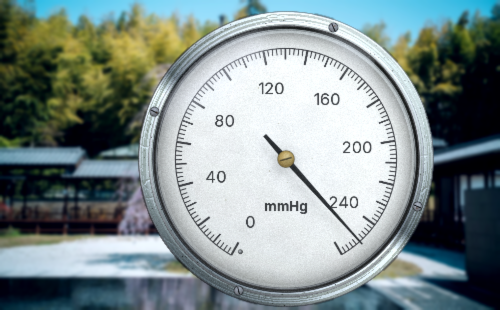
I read 250 mmHg
